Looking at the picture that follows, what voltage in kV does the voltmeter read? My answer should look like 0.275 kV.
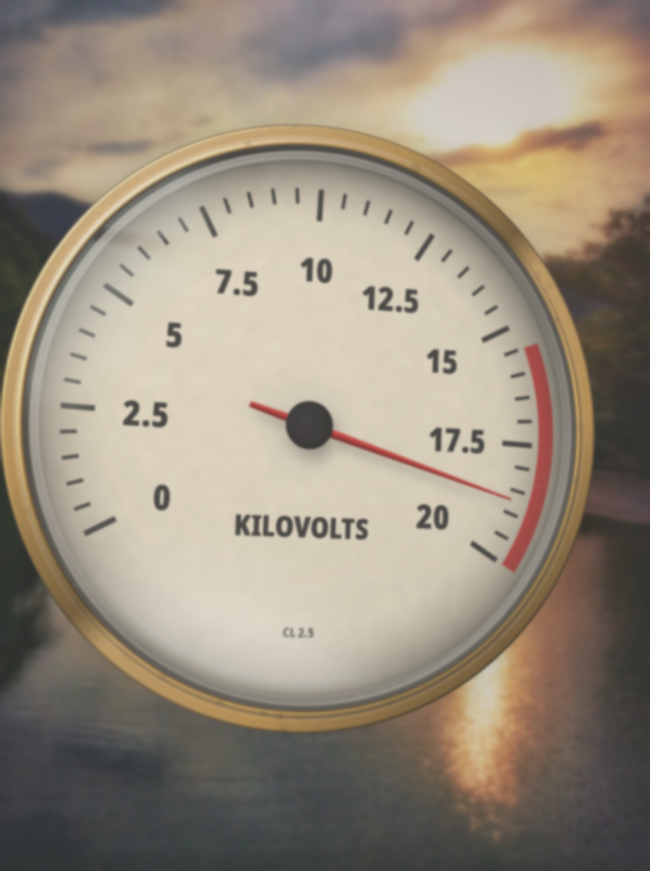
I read 18.75 kV
